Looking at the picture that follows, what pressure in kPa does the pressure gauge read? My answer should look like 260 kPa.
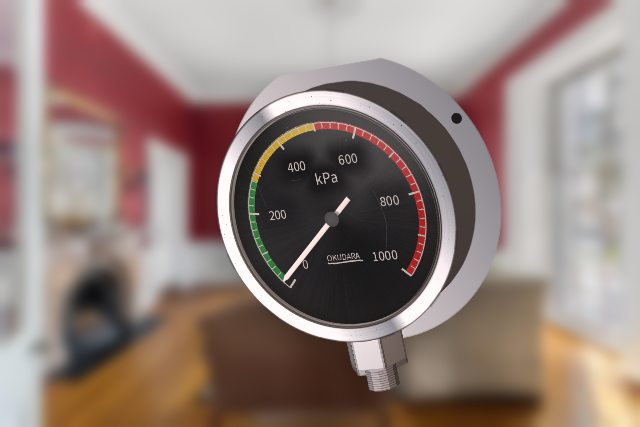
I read 20 kPa
